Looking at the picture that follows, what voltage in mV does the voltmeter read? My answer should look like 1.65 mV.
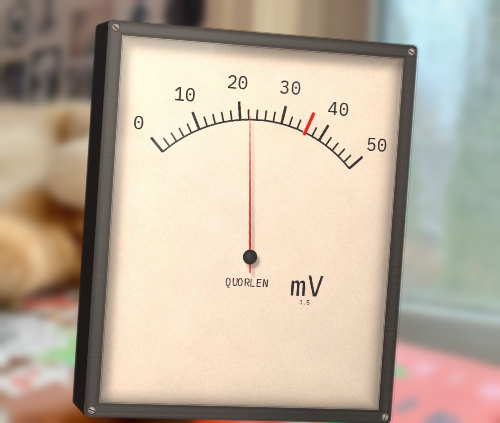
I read 22 mV
